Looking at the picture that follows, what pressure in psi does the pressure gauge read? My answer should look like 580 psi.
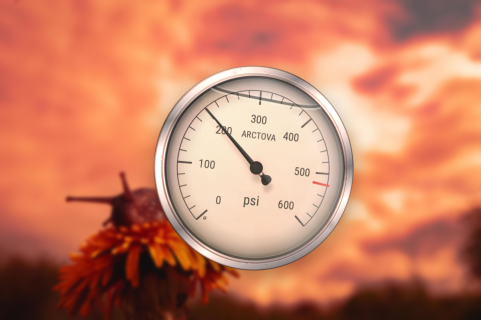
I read 200 psi
